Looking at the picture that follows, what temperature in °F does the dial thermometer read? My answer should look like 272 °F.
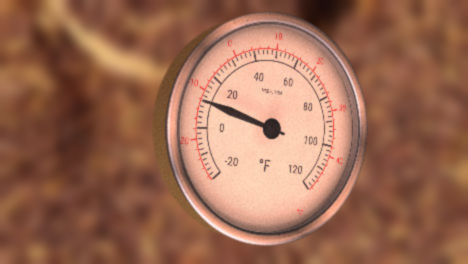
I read 10 °F
